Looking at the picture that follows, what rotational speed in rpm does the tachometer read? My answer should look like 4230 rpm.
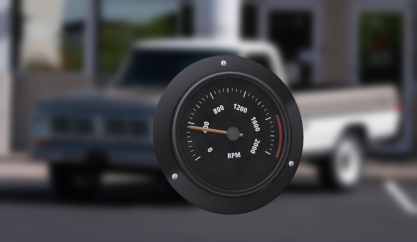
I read 350 rpm
